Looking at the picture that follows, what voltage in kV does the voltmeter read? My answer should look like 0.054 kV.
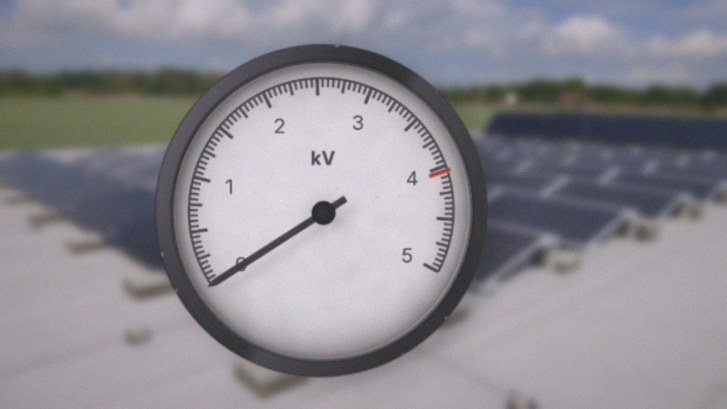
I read 0 kV
